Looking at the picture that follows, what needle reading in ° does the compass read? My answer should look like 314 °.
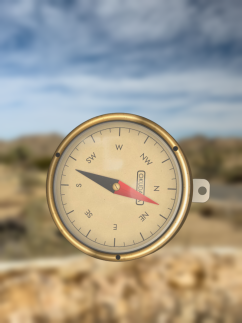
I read 20 °
